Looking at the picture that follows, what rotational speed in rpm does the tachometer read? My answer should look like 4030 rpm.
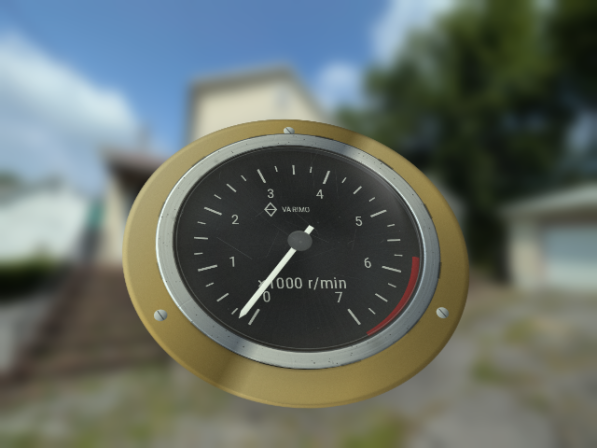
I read 125 rpm
